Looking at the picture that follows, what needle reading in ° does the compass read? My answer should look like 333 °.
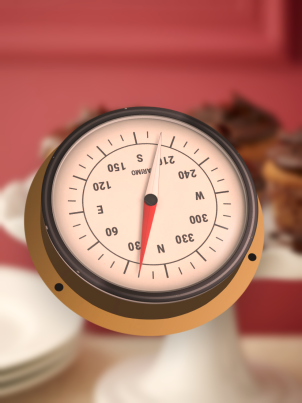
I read 20 °
